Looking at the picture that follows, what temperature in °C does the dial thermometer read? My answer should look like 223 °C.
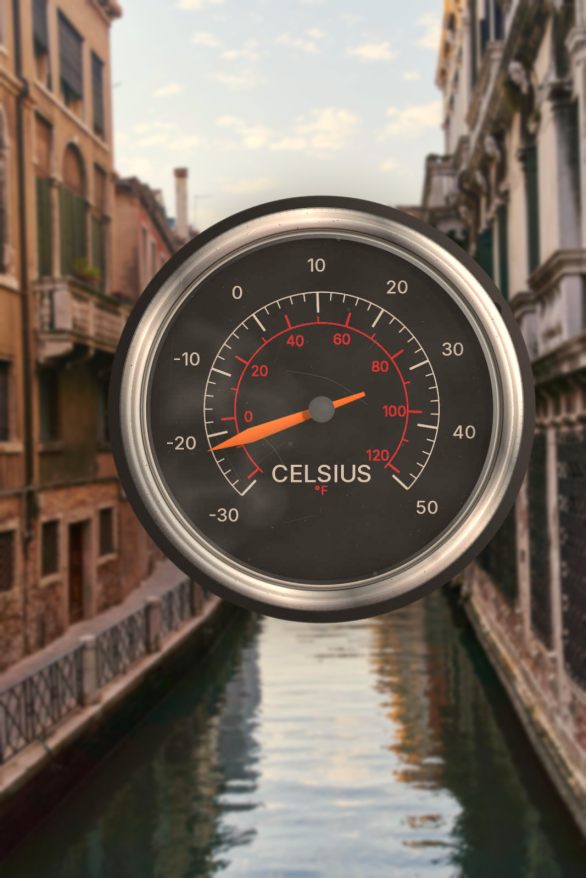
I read -22 °C
